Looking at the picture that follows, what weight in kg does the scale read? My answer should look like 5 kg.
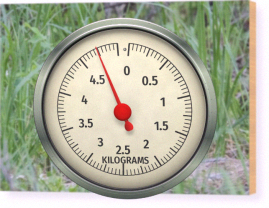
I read 4.75 kg
